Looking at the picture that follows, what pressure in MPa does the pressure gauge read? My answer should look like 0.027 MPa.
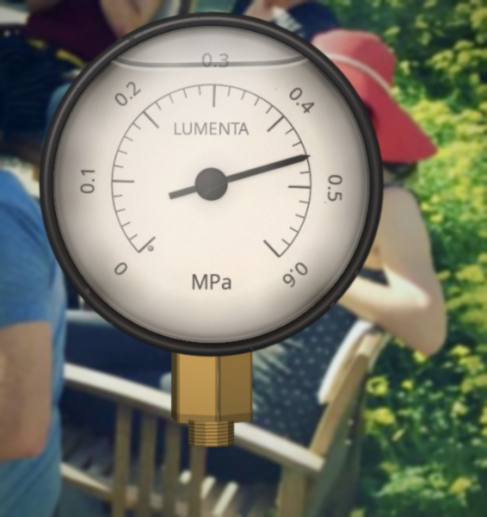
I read 0.46 MPa
